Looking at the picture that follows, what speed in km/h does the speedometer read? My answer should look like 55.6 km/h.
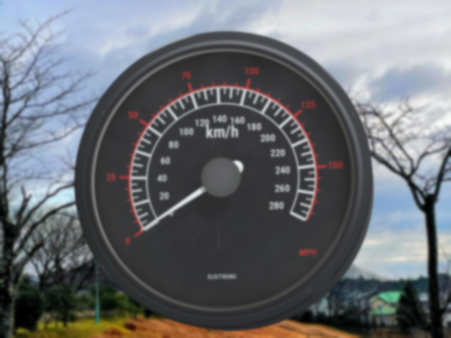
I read 0 km/h
